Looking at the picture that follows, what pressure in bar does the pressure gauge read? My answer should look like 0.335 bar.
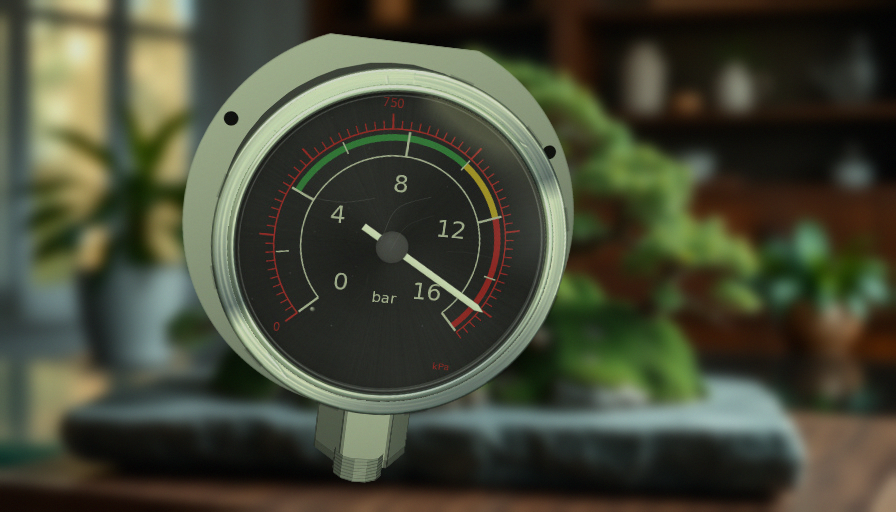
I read 15 bar
